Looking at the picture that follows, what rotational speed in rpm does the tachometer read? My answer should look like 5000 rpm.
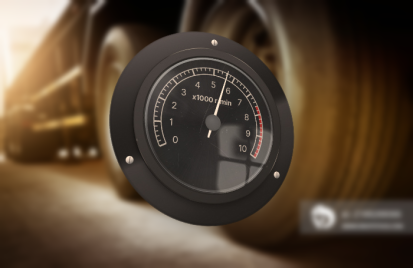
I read 5600 rpm
